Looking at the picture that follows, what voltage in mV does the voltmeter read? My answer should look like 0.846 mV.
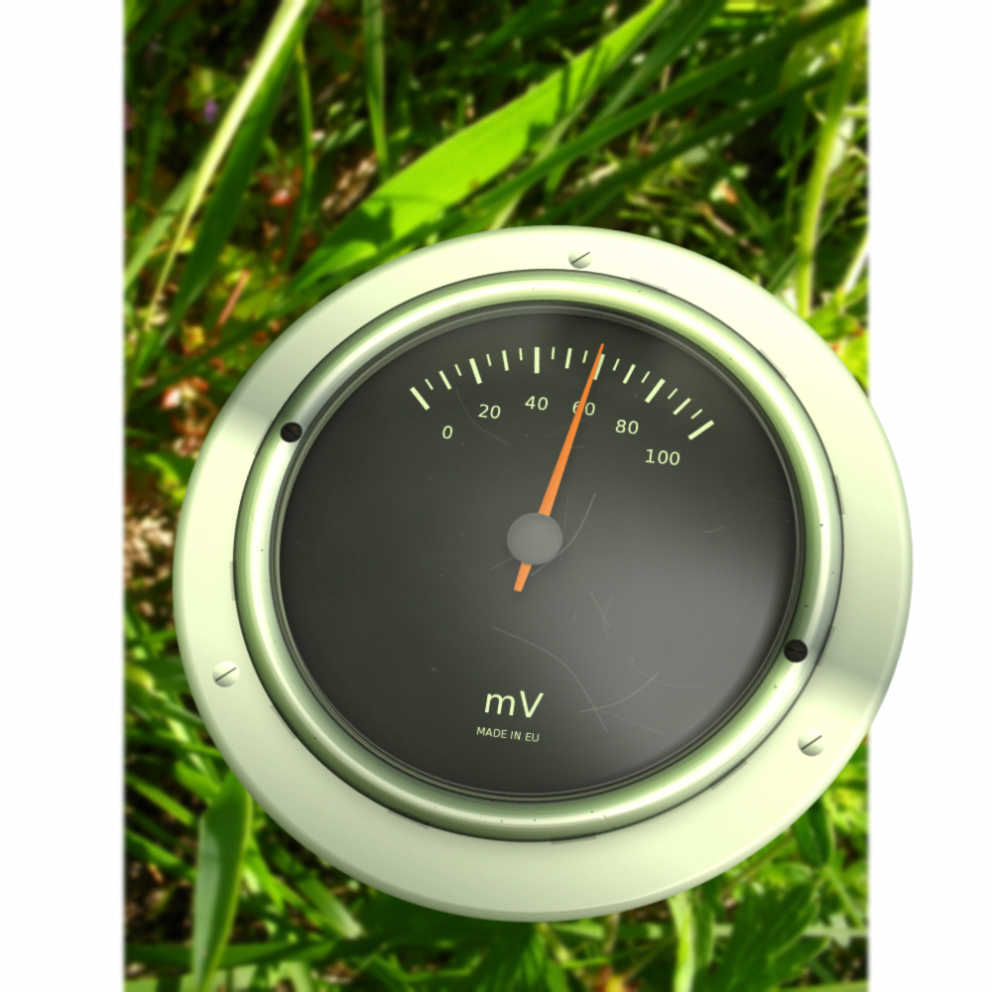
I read 60 mV
